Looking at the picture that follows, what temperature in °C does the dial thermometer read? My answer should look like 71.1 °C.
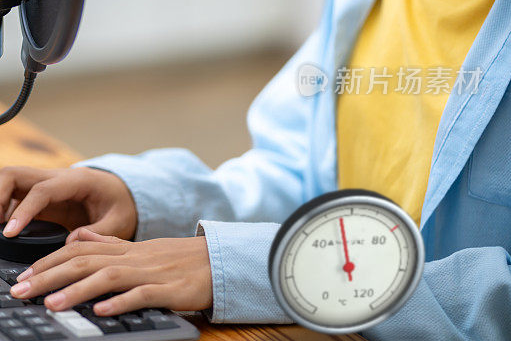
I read 55 °C
